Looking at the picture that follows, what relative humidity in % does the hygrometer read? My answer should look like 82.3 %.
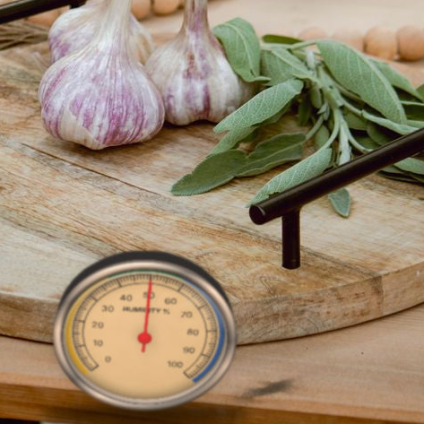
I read 50 %
